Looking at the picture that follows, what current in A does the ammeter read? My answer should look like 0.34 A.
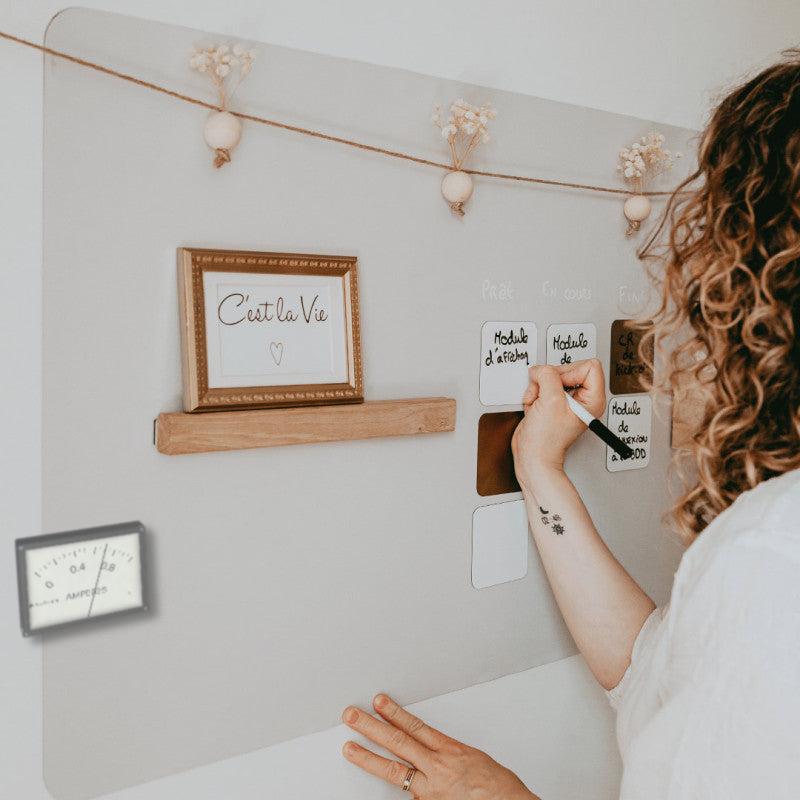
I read 0.7 A
